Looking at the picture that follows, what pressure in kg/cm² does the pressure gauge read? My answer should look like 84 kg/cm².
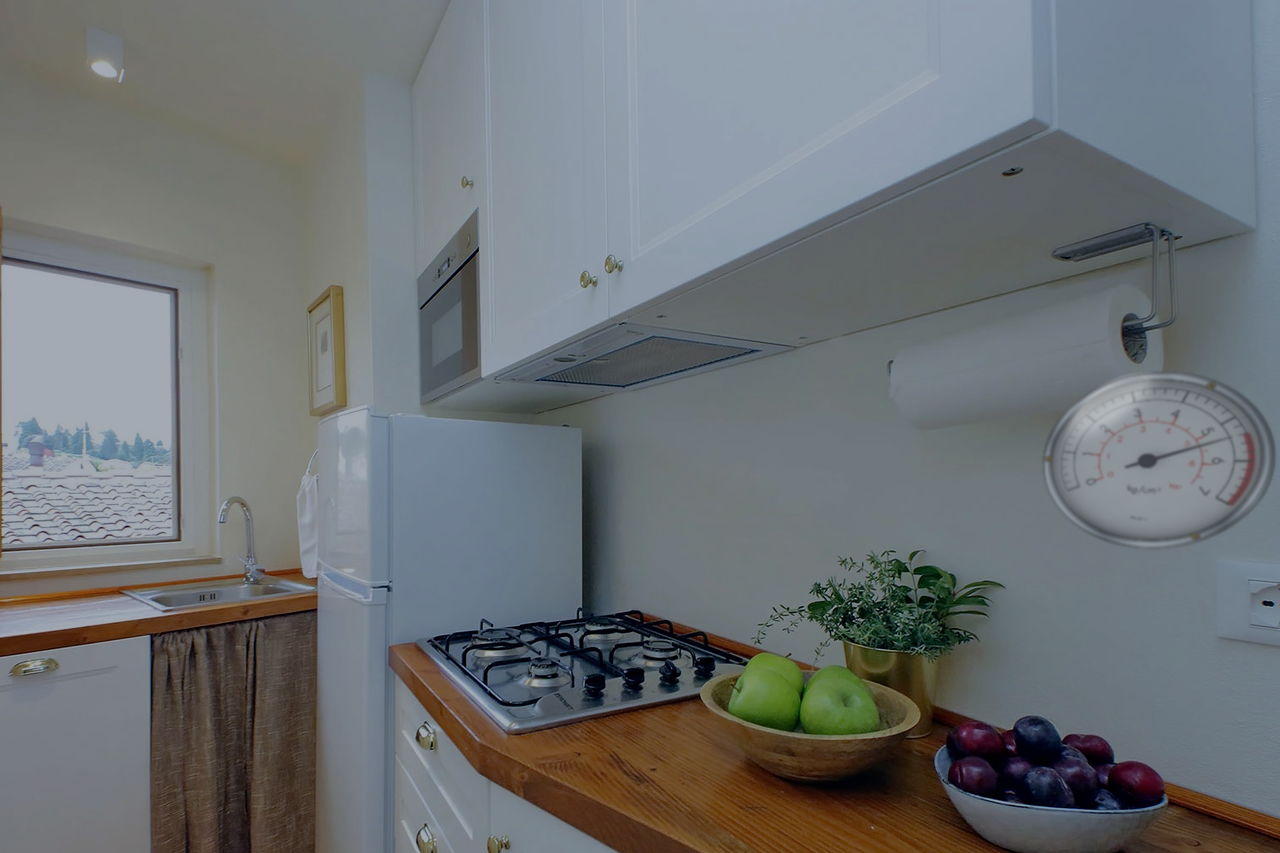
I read 5.4 kg/cm²
